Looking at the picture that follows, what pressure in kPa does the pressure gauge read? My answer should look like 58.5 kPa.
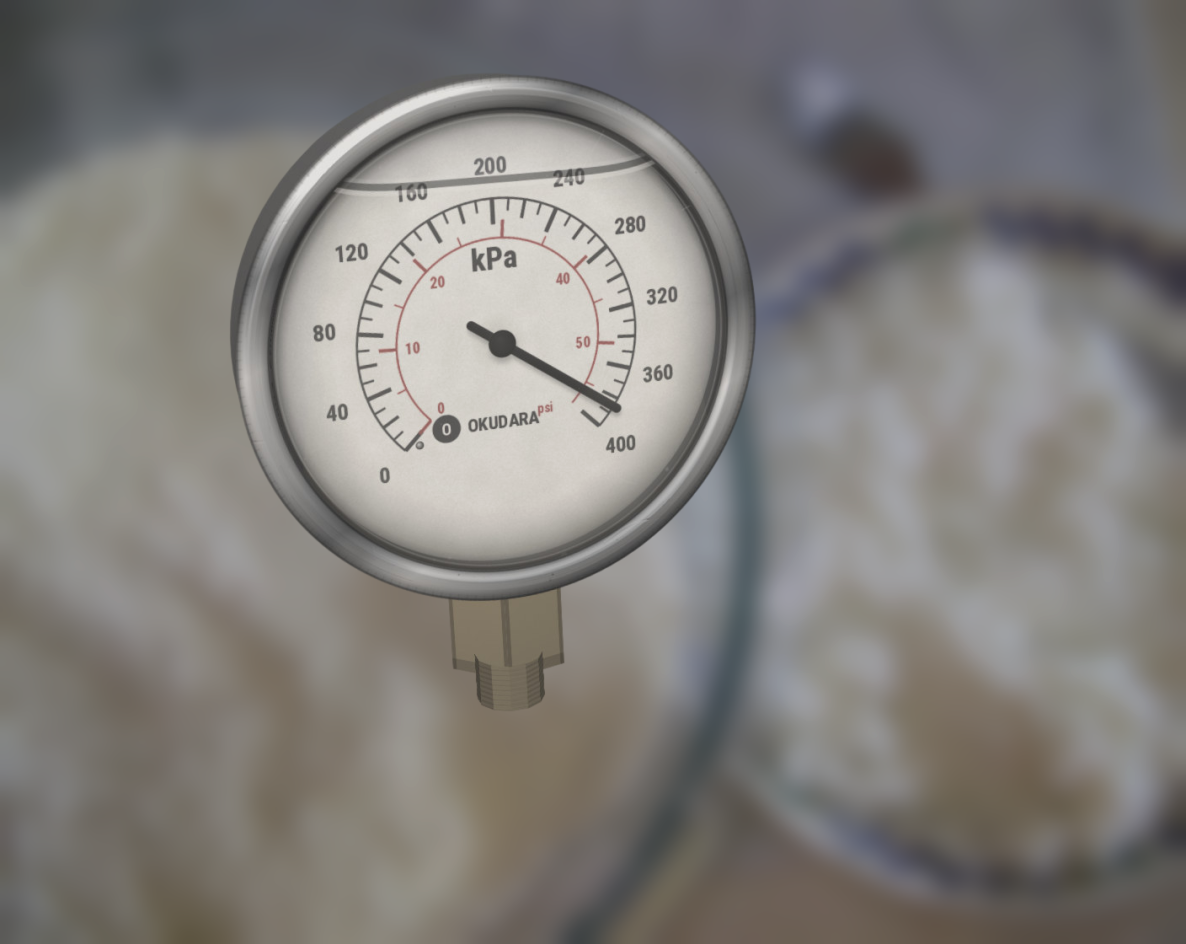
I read 385 kPa
